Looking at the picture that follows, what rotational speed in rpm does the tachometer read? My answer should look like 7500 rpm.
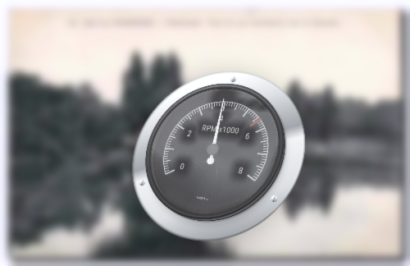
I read 4000 rpm
